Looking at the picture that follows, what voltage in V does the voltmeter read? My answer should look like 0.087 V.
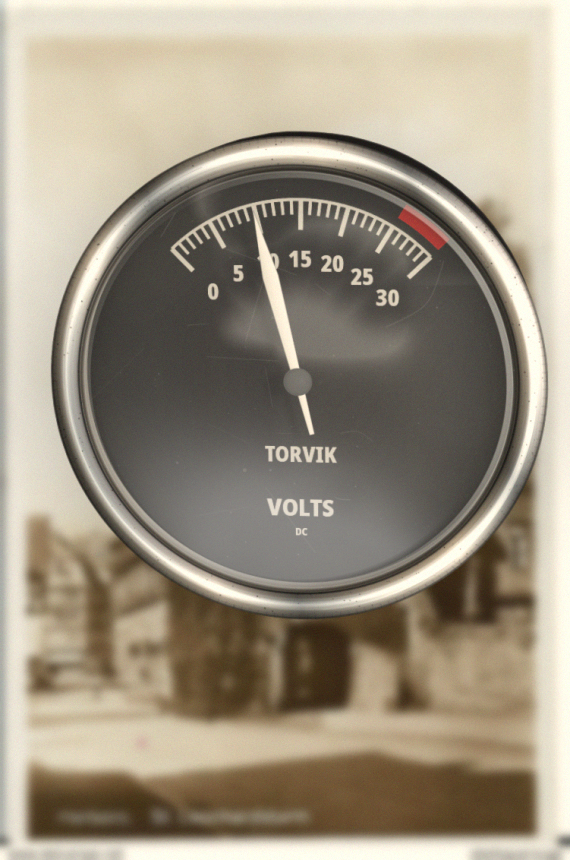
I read 10 V
